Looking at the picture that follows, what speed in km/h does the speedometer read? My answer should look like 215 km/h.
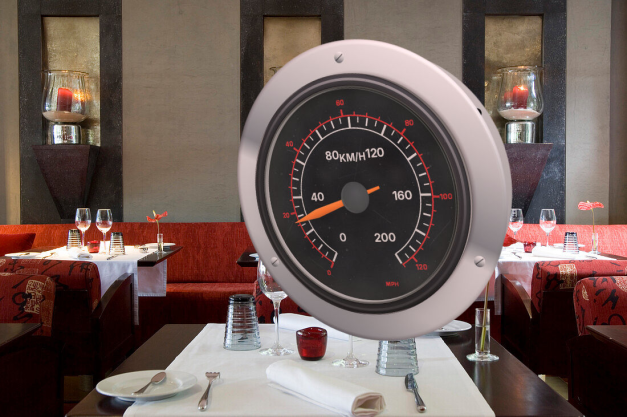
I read 27.5 km/h
